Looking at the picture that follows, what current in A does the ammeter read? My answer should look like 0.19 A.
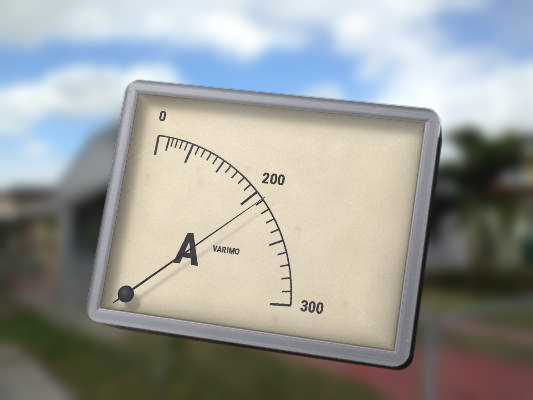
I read 210 A
